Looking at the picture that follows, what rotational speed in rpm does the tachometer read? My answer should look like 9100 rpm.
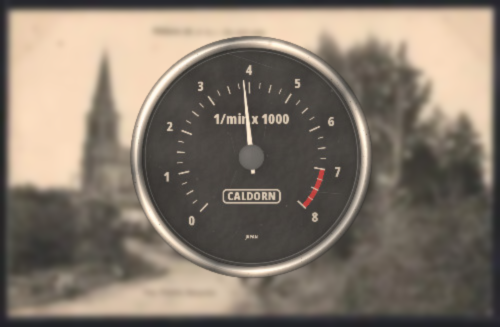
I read 3875 rpm
